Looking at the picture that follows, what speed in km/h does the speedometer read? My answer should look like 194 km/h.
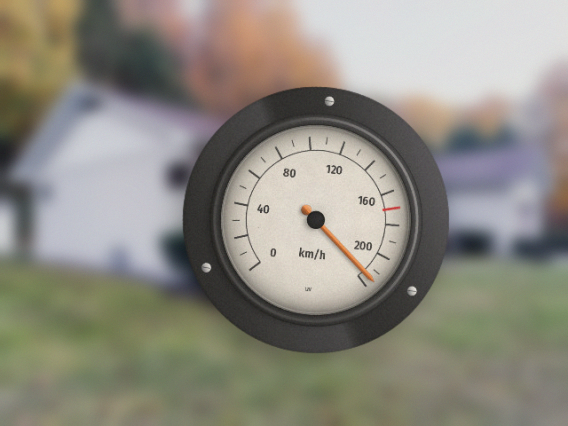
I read 215 km/h
